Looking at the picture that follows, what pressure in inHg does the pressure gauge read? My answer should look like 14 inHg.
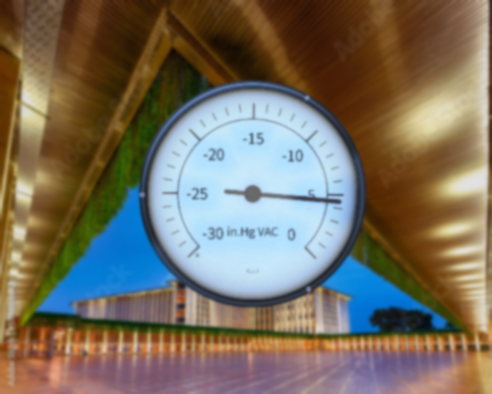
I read -4.5 inHg
